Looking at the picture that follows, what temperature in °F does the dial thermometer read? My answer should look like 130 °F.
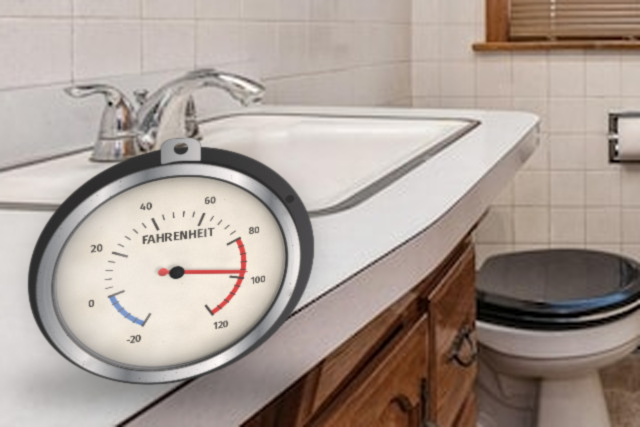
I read 96 °F
